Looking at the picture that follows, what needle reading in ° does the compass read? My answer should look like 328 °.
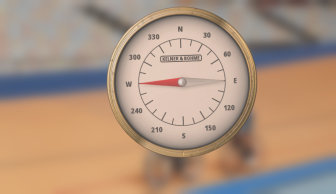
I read 270 °
